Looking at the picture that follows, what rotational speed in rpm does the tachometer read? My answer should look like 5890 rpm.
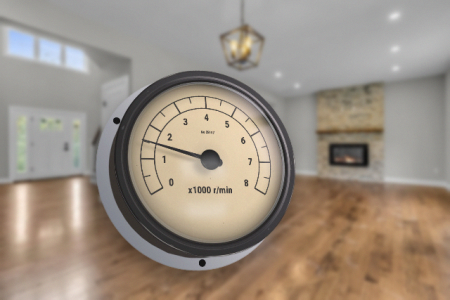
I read 1500 rpm
